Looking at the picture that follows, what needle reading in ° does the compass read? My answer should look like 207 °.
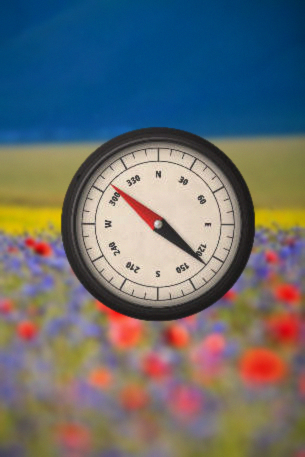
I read 310 °
